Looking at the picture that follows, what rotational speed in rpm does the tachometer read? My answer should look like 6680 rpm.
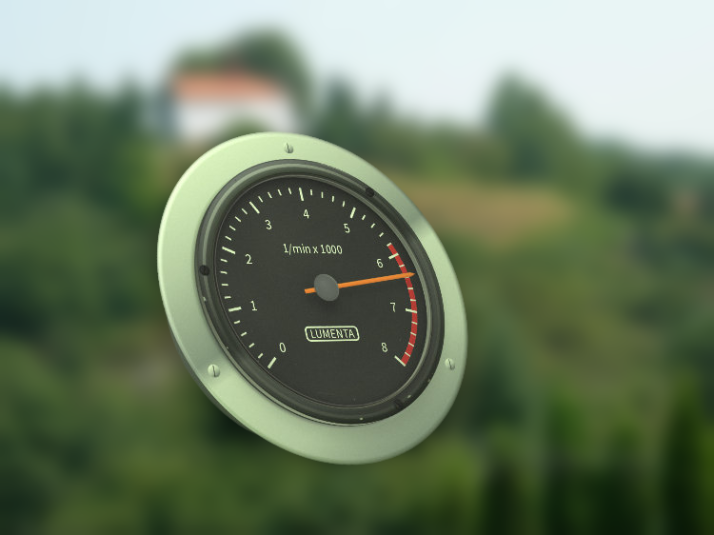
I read 6400 rpm
